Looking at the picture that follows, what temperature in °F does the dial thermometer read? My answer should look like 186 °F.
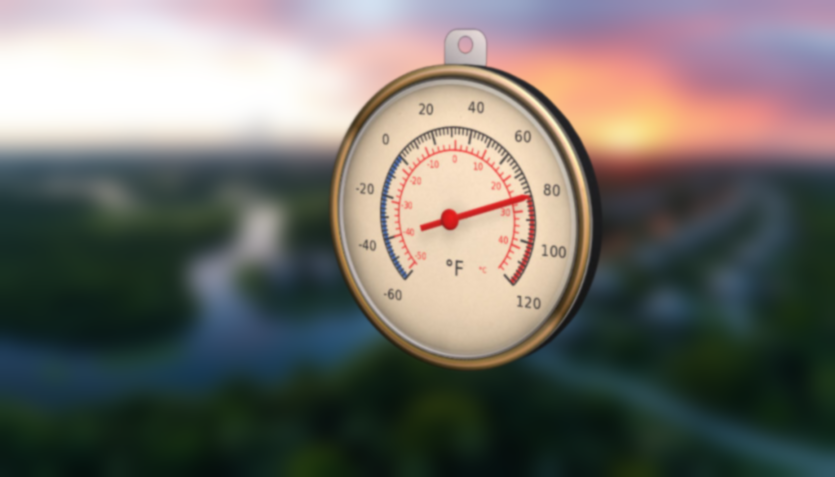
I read 80 °F
